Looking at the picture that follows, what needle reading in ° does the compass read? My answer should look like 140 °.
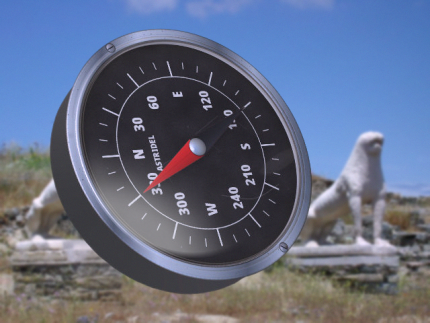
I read 330 °
